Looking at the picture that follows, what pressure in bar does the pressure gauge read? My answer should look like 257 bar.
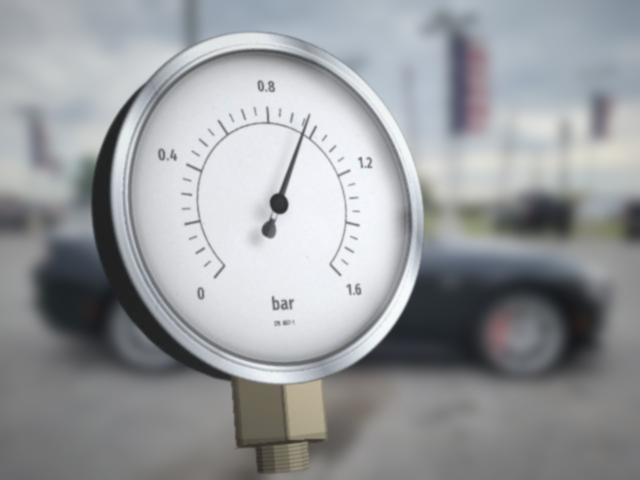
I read 0.95 bar
